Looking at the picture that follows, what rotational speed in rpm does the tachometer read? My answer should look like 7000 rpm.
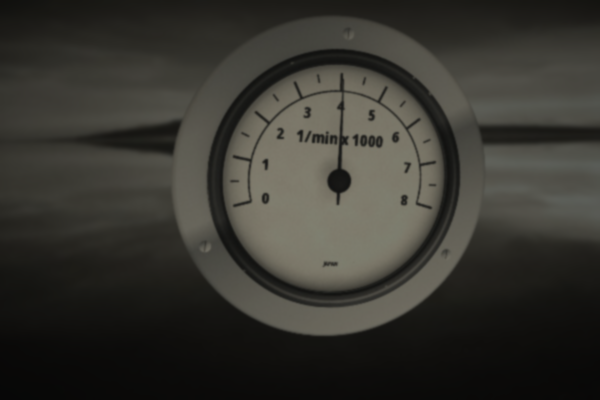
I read 4000 rpm
